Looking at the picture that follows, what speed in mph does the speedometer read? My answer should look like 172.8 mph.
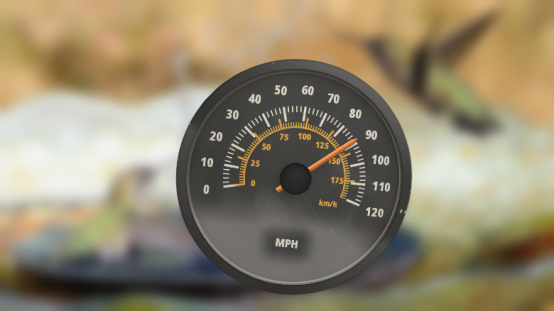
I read 88 mph
